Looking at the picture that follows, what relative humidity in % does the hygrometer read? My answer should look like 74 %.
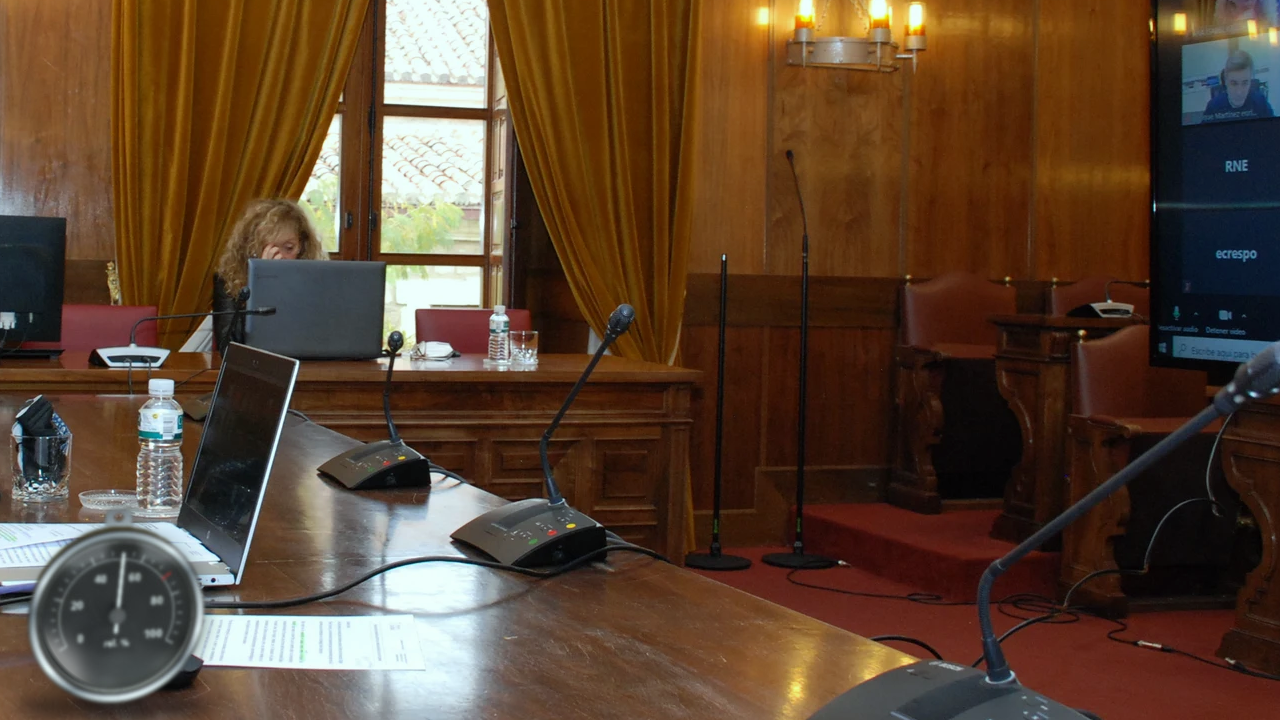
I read 52 %
